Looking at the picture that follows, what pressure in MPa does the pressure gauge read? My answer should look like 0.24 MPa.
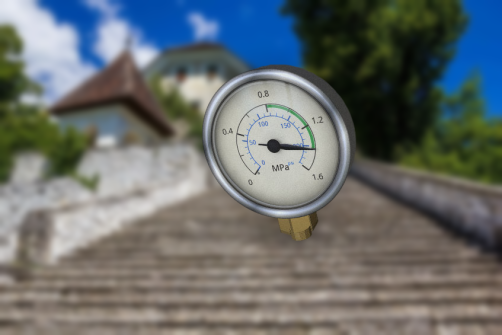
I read 1.4 MPa
